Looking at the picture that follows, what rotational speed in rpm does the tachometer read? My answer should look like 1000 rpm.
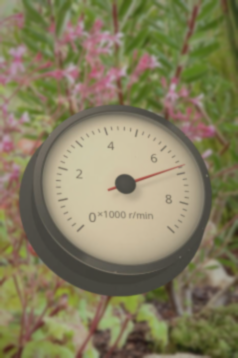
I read 6800 rpm
